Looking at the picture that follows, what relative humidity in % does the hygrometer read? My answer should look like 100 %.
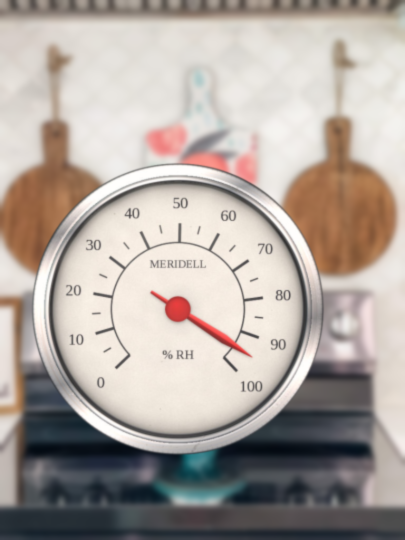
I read 95 %
